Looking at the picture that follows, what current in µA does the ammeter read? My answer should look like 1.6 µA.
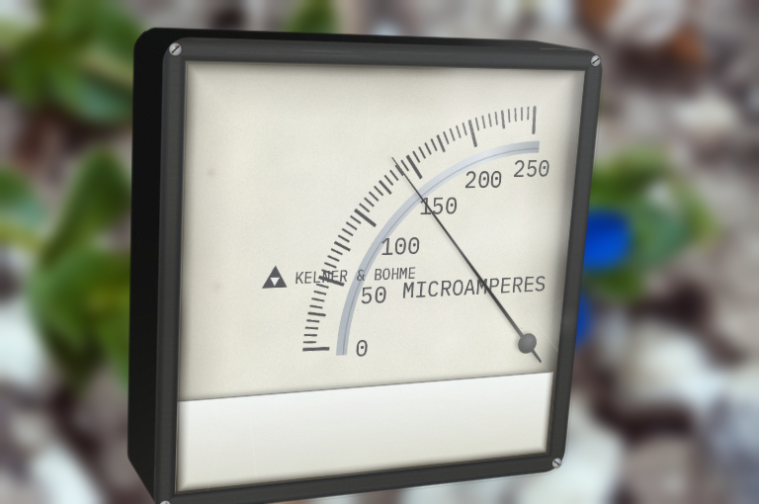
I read 140 µA
